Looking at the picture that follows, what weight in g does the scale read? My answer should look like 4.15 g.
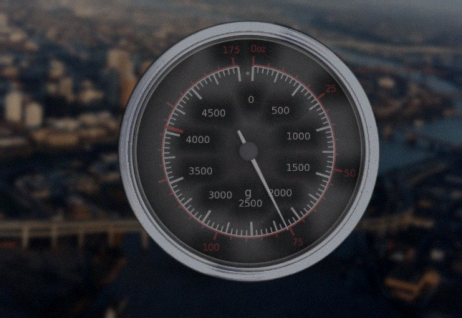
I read 2150 g
